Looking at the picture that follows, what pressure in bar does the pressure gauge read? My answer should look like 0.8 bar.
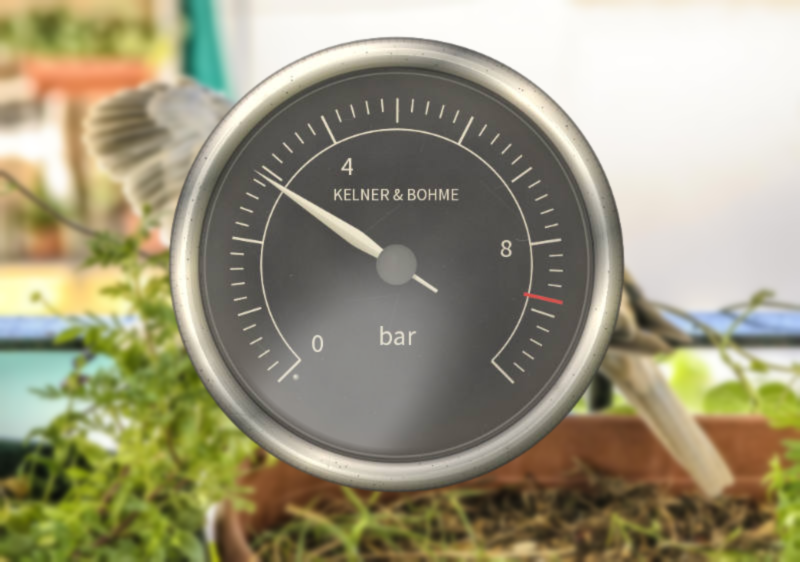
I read 2.9 bar
